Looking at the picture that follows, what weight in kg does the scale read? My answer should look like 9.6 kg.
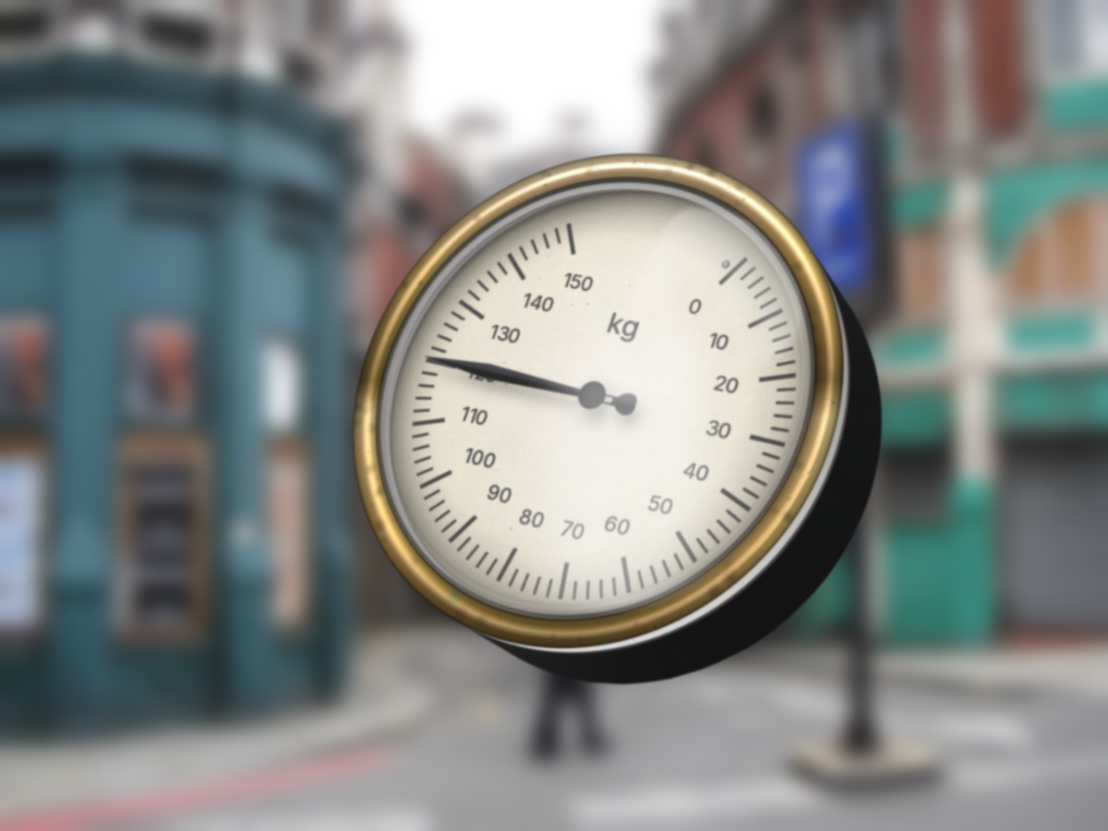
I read 120 kg
